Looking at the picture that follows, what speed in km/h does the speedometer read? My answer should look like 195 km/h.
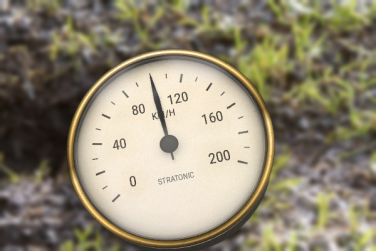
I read 100 km/h
